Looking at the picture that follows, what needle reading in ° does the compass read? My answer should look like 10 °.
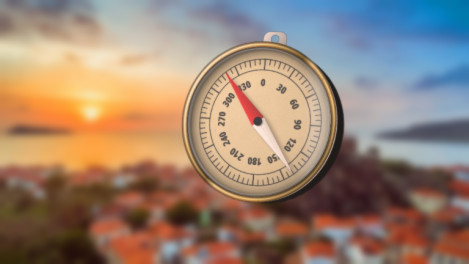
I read 320 °
